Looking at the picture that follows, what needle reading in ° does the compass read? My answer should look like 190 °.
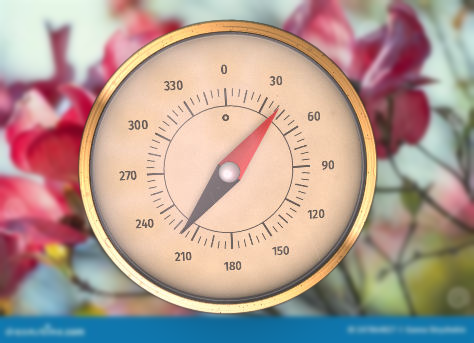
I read 40 °
